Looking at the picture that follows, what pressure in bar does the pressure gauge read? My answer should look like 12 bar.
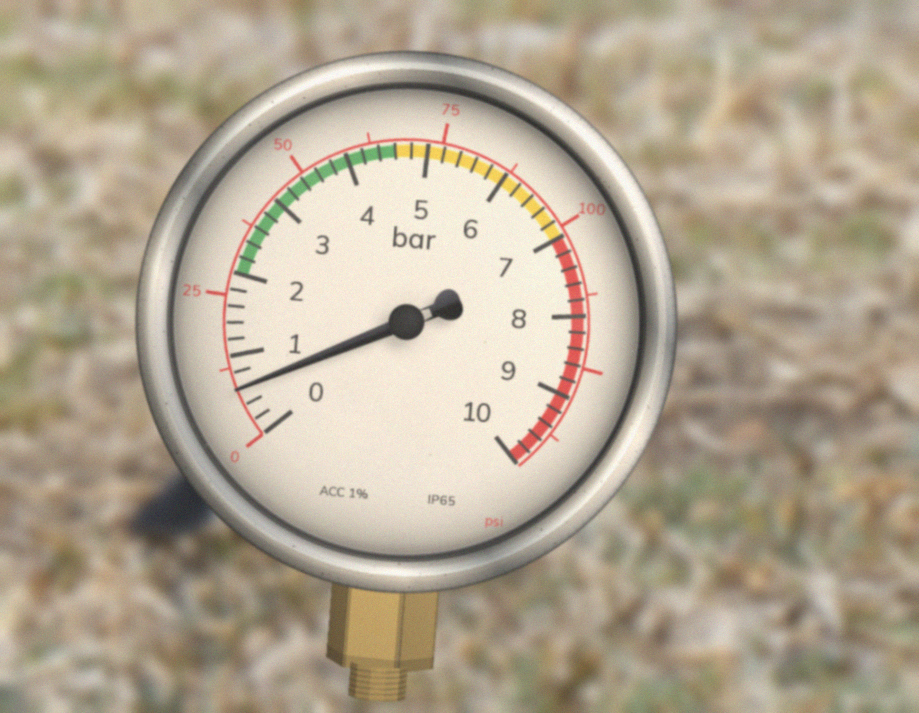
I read 0.6 bar
